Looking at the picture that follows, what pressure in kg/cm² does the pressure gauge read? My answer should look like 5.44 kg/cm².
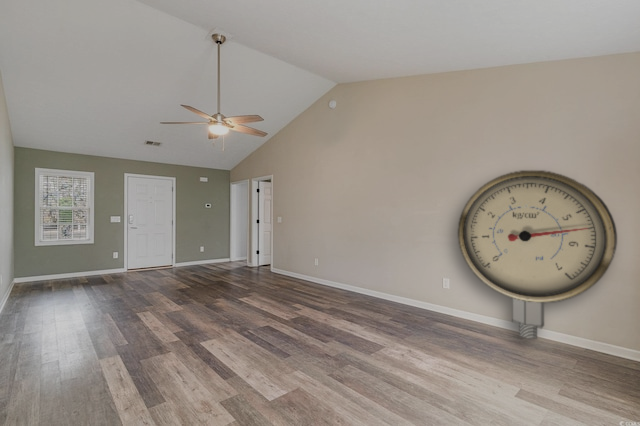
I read 5.5 kg/cm²
